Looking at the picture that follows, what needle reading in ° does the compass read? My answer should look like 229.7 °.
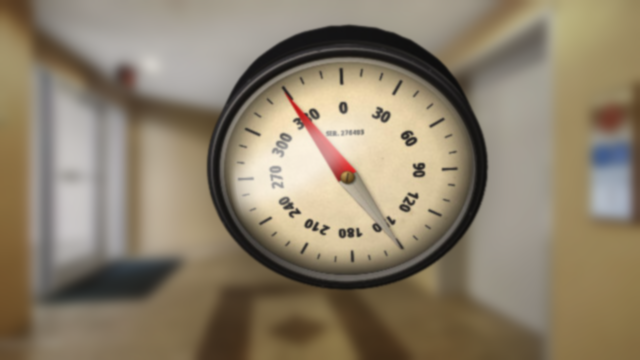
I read 330 °
